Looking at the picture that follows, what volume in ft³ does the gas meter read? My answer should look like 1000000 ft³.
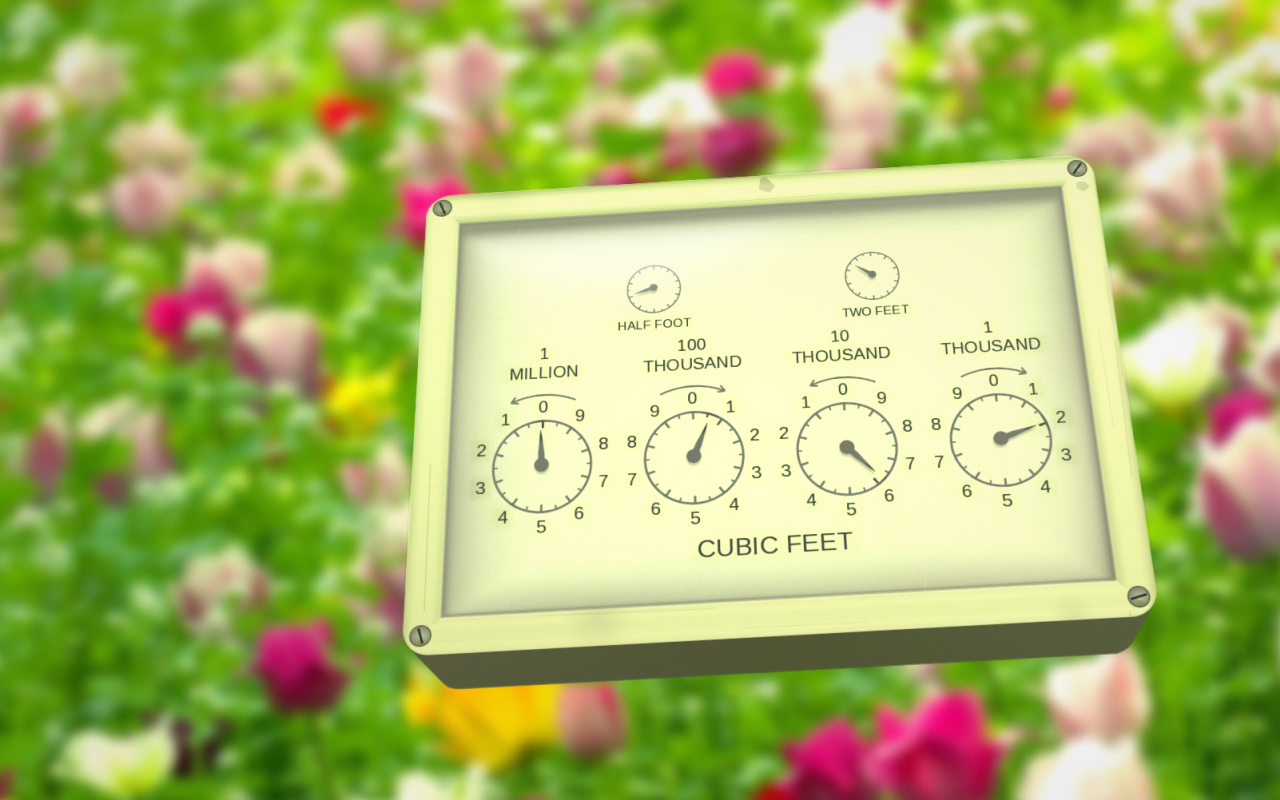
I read 6200 ft³
